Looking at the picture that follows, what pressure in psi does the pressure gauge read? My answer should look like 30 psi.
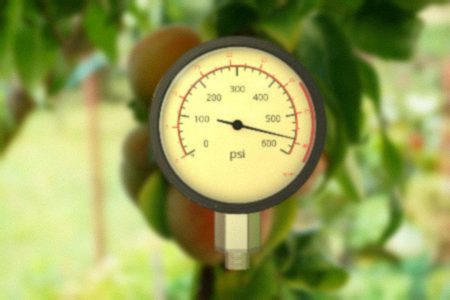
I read 560 psi
